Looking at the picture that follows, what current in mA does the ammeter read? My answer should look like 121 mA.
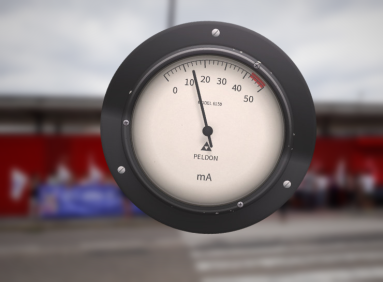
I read 14 mA
